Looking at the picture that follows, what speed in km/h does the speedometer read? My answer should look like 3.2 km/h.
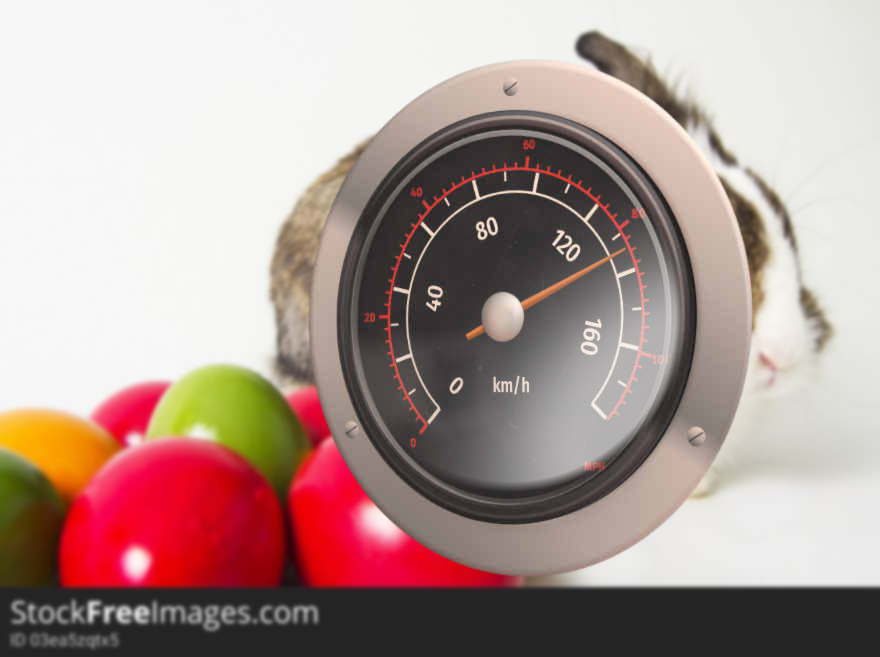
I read 135 km/h
